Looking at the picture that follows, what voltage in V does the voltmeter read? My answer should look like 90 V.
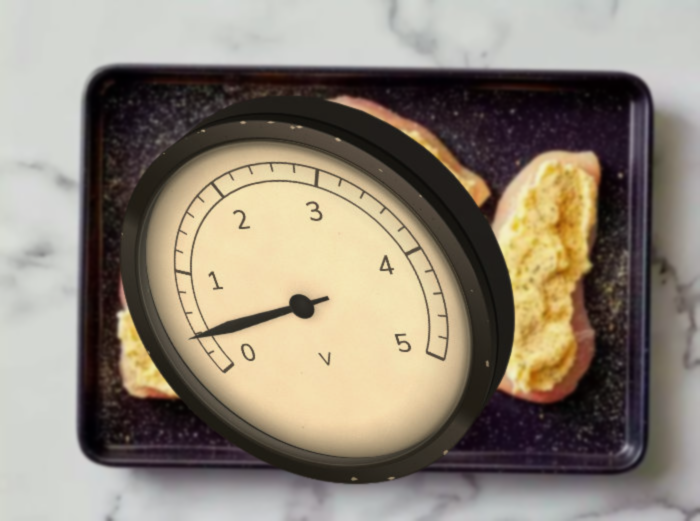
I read 0.4 V
